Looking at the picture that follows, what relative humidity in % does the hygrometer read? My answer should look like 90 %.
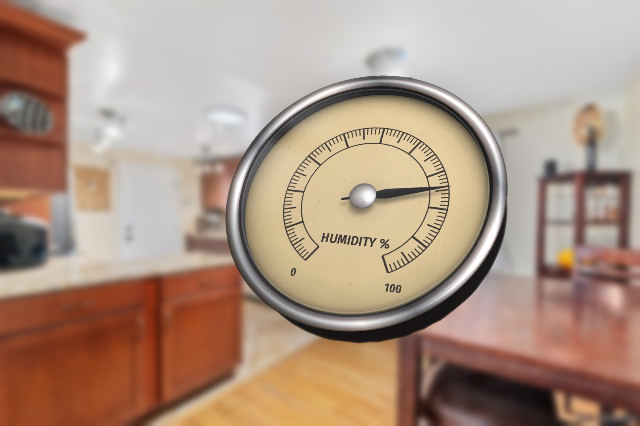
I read 75 %
